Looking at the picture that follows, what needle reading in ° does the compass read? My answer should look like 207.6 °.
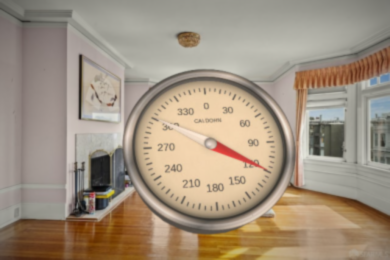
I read 120 °
